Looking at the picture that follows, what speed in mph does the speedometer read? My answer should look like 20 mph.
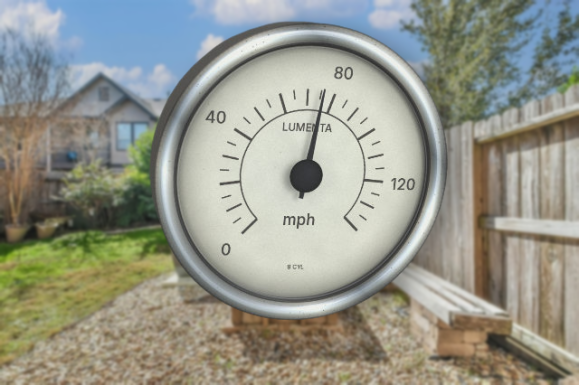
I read 75 mph
